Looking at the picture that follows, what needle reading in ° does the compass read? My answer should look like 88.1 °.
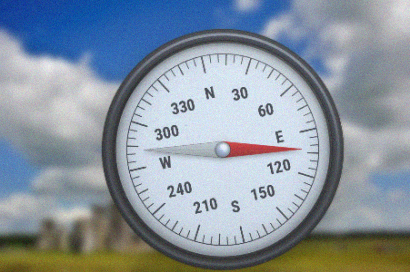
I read 102.5 °
